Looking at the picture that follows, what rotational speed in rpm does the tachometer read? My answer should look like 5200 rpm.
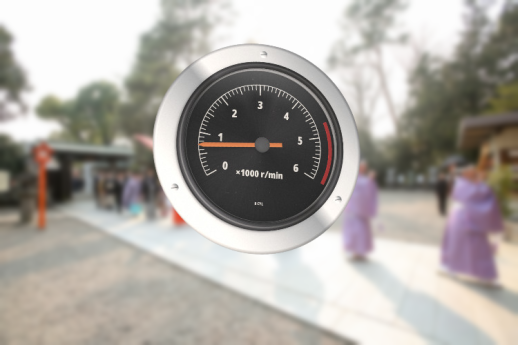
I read 700 rpm
